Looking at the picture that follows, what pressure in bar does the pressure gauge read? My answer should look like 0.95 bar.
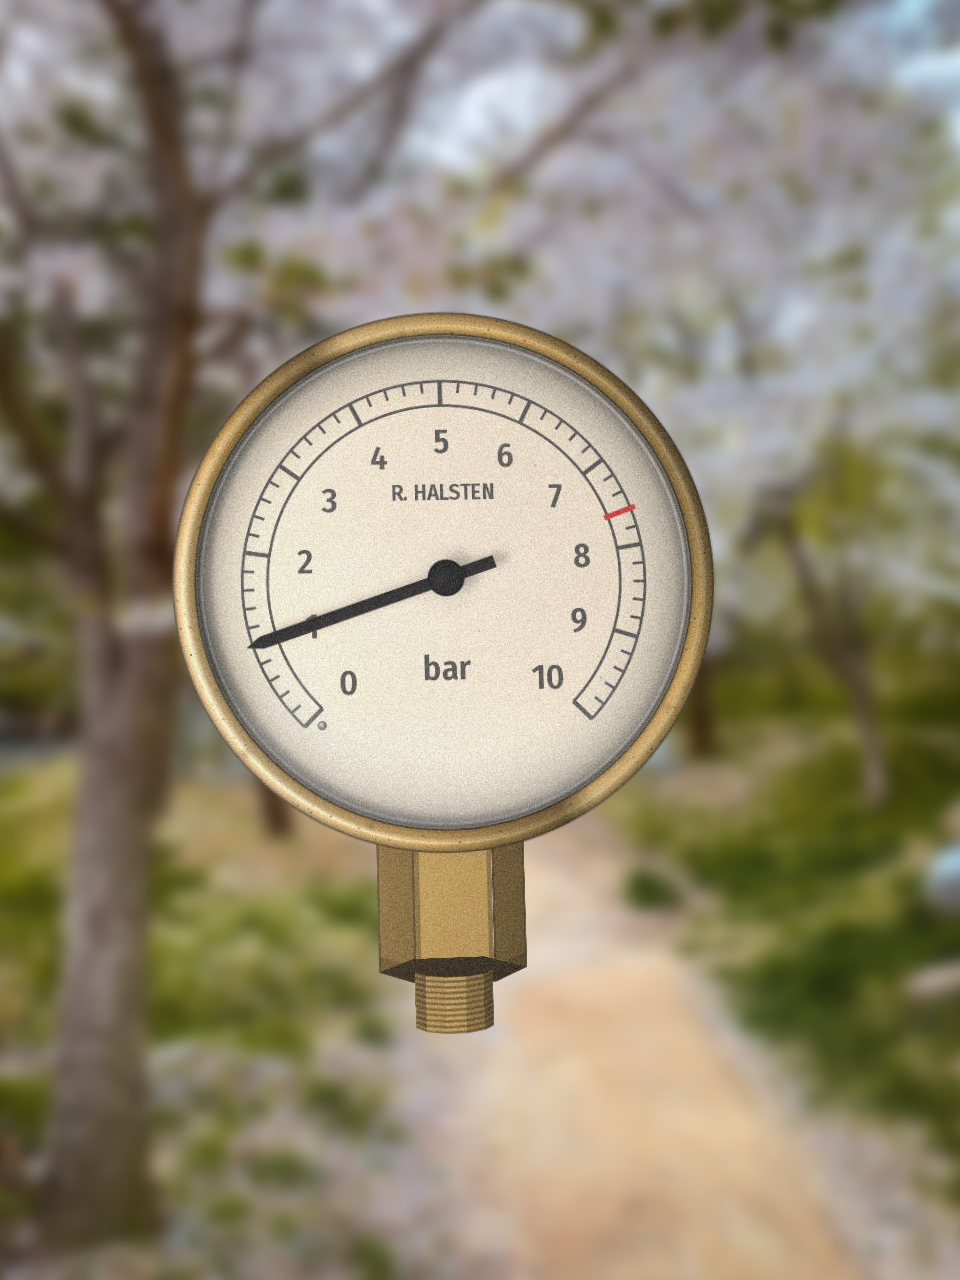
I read 1 bar
